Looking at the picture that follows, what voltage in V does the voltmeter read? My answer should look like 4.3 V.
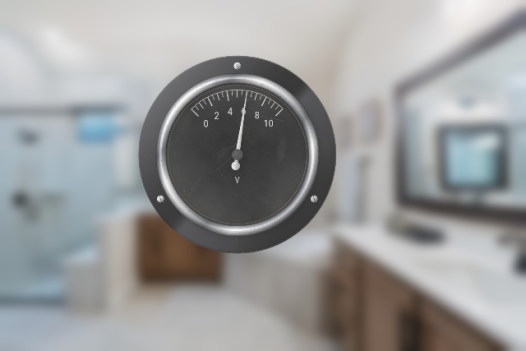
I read 6 V
